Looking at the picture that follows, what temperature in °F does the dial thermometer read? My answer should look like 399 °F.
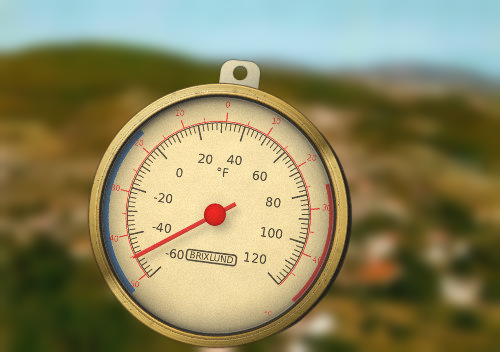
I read -50 °F
